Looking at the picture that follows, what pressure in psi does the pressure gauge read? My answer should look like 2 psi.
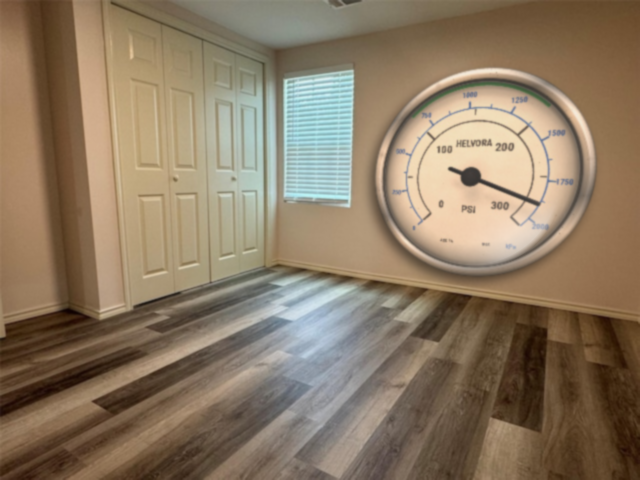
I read 275 psi
